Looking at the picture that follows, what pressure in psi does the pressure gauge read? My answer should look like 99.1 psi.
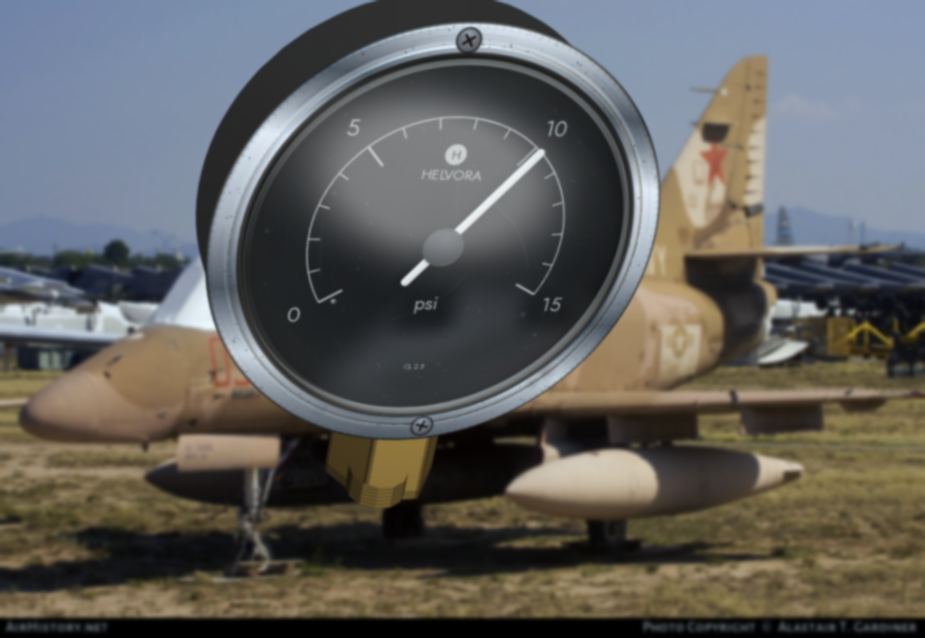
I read 10 psi
